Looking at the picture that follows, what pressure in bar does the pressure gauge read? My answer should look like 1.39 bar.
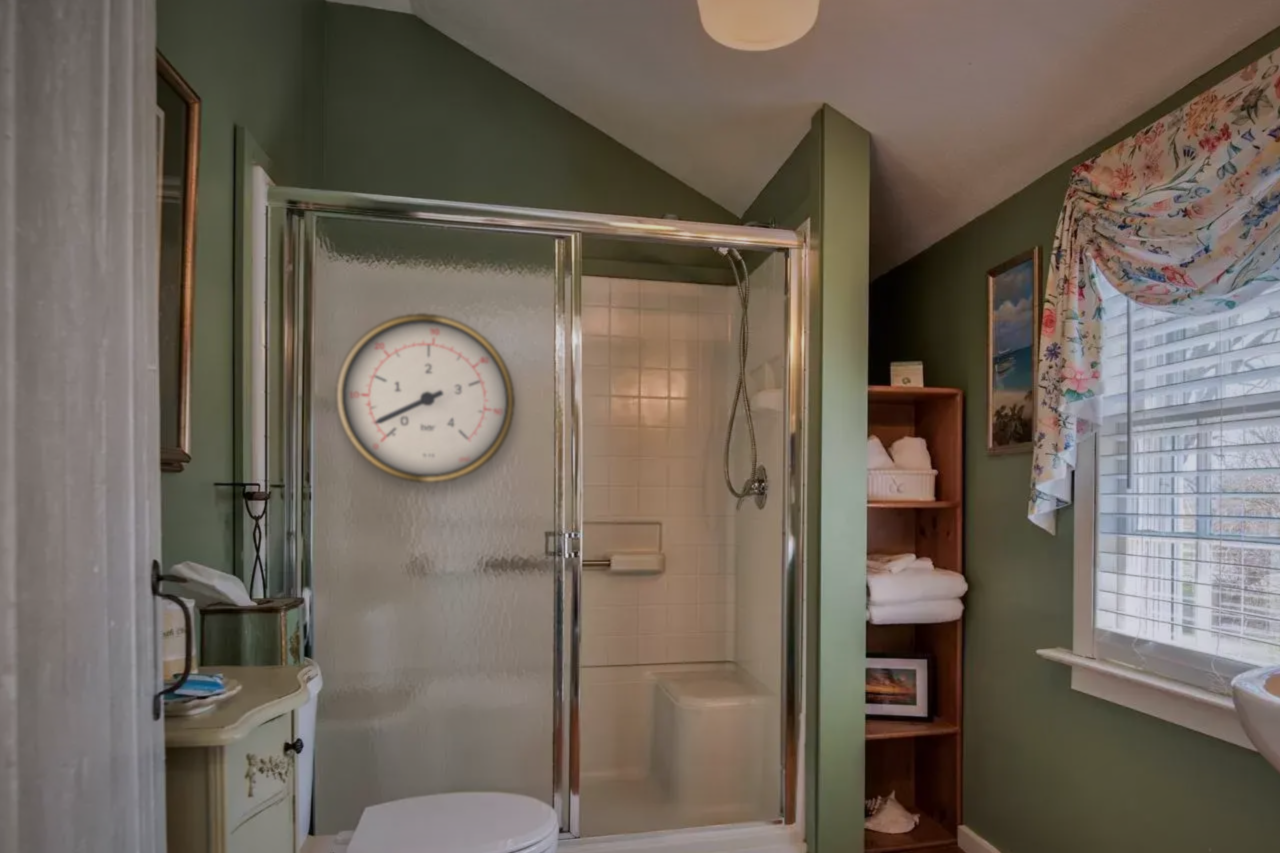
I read 0.25 bar
